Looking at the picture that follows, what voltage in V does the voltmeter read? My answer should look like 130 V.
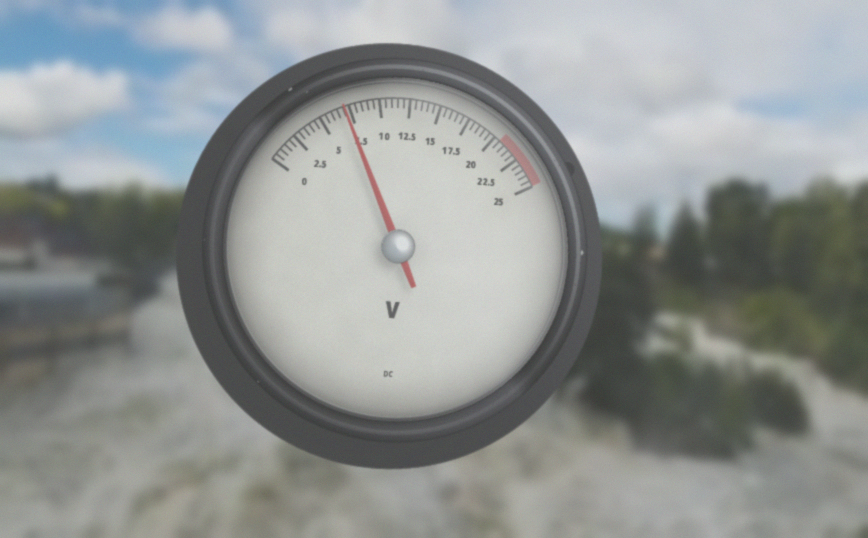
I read 7 V
